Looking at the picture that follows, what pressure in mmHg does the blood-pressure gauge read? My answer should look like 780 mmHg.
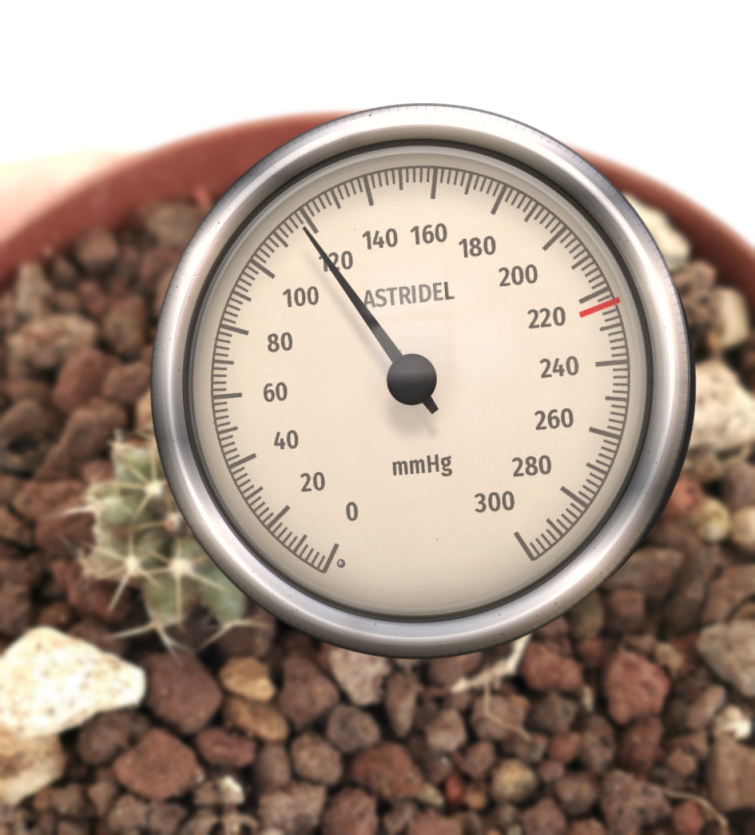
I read 118 mmHg
